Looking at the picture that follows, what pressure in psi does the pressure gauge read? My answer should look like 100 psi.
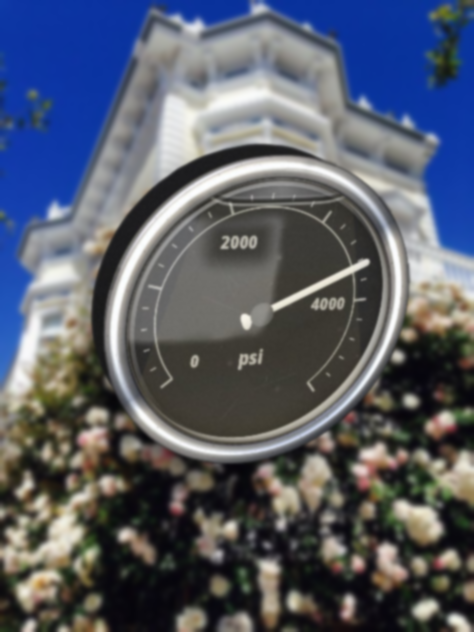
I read 3600 psi
